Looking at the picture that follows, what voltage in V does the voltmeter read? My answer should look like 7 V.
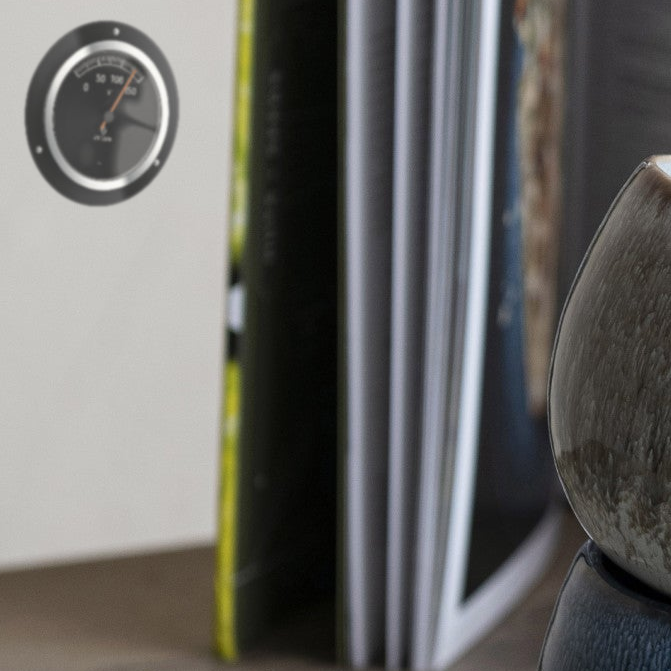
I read 125 V
